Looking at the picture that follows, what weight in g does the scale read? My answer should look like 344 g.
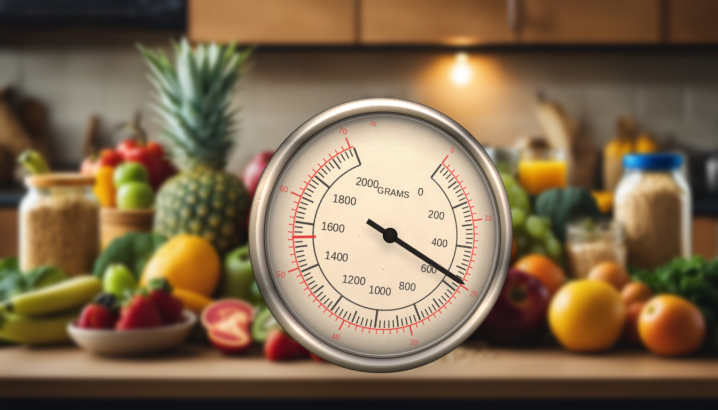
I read 560 g
